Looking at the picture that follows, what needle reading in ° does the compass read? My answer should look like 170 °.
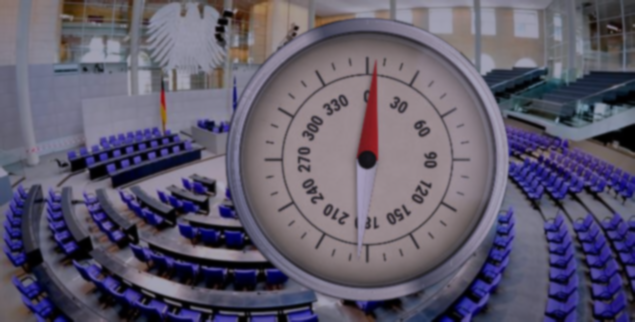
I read 5 °
